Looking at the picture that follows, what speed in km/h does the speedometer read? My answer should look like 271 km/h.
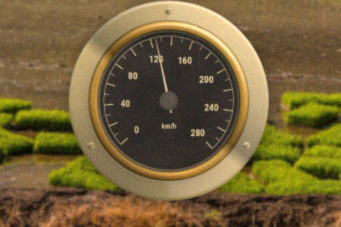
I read 125 km/h
